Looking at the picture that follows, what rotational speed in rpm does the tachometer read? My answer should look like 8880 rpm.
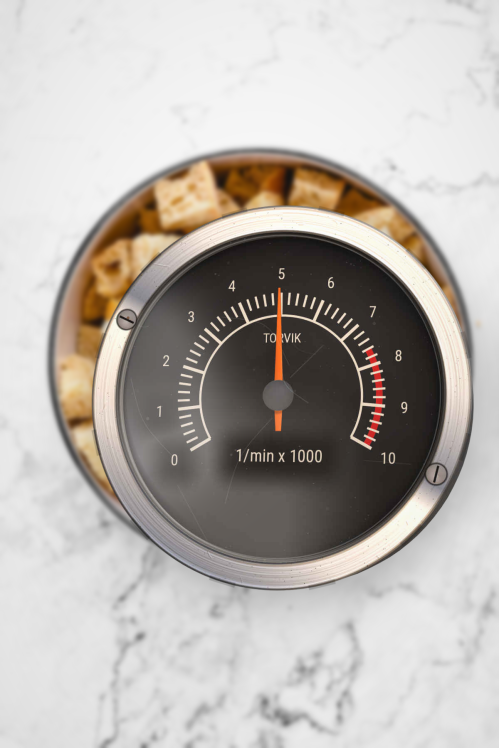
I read 5000 rpm
